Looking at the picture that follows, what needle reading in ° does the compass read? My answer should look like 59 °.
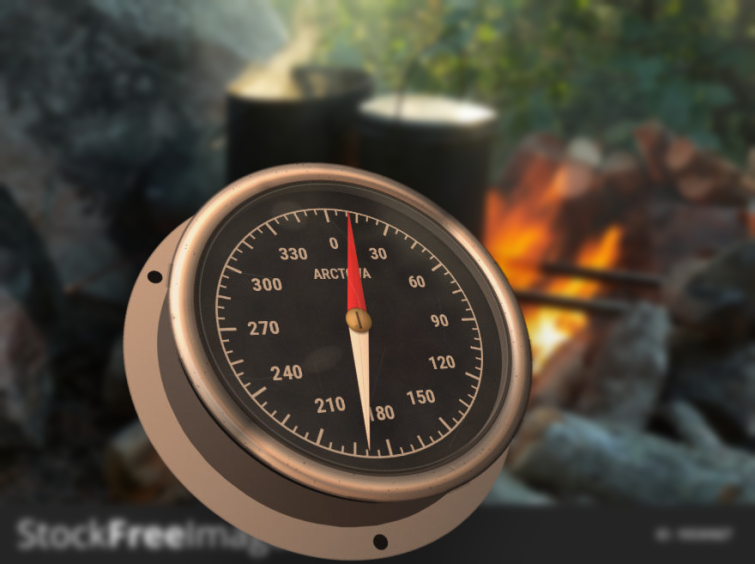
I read 10 °
